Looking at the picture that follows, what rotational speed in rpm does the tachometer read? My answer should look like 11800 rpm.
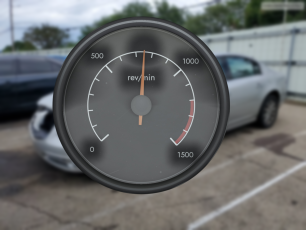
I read 750 rpm
